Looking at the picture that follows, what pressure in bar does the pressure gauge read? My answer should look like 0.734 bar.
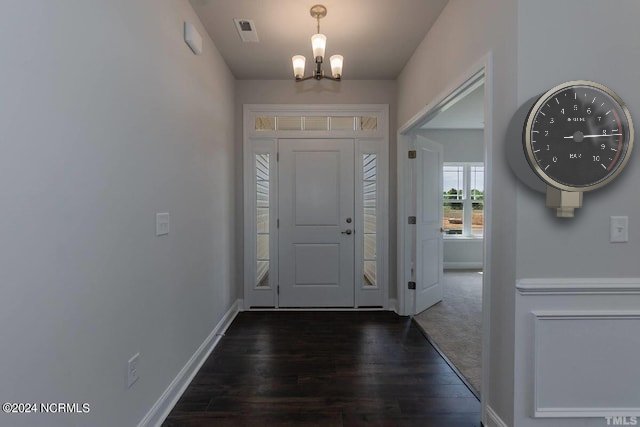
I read 8.25 bar
